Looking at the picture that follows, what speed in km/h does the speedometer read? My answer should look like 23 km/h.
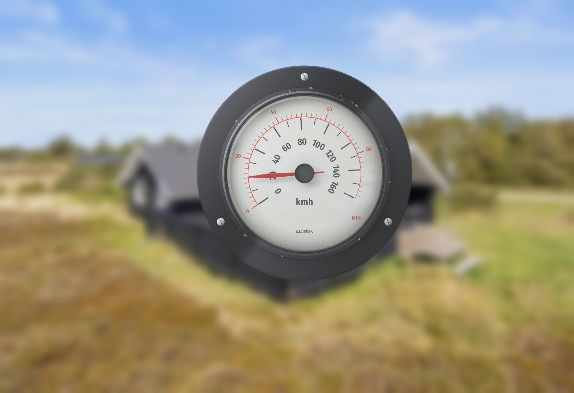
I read 20 km/h
